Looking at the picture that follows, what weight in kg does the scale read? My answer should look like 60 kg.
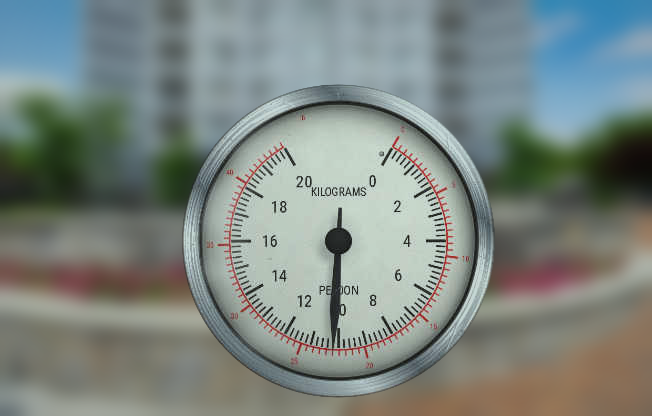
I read 10.2 kg
